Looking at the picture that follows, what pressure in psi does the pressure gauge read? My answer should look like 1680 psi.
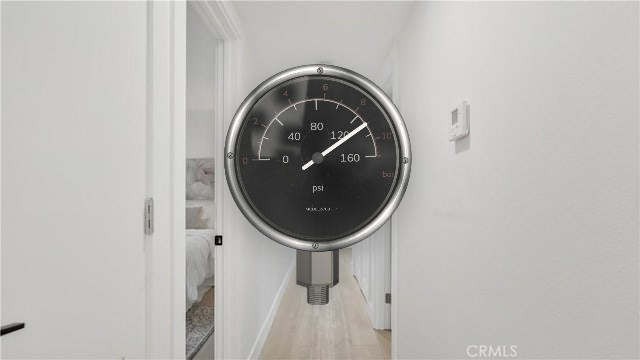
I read 130 psi
